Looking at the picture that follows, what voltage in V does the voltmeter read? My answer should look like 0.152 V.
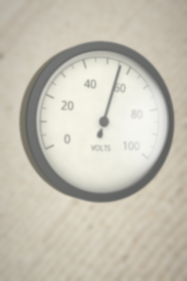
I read 55 V
